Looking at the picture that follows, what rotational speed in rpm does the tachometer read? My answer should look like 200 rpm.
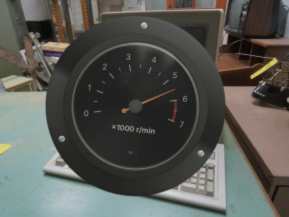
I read 5500 rpm
